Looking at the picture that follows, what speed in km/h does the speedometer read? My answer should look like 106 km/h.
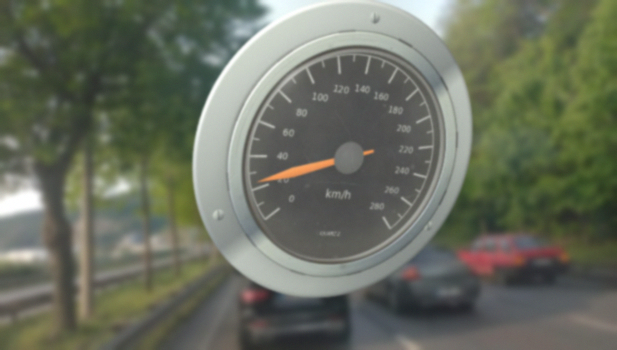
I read 25 km/h
